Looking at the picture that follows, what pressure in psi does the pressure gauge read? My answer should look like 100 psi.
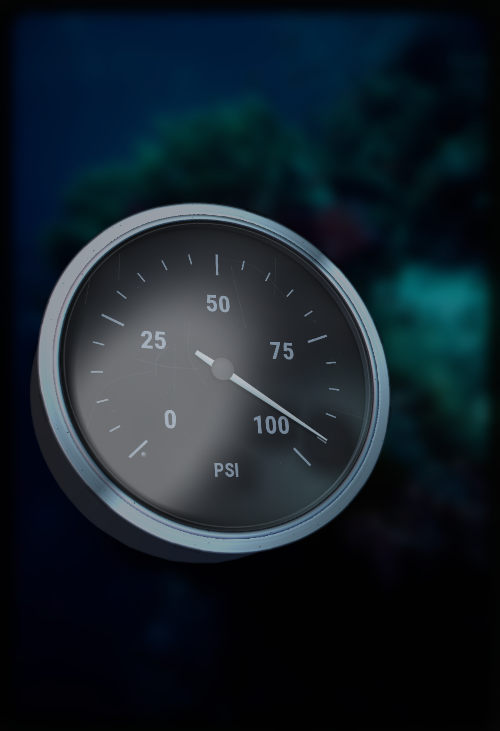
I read 95 psi
